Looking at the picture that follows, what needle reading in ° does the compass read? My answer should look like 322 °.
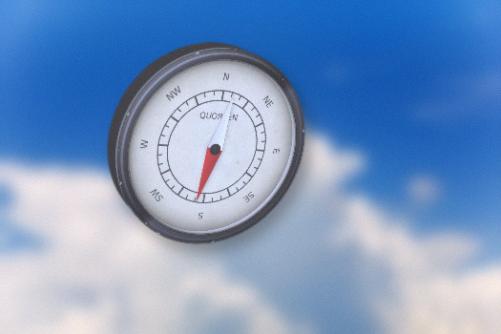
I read 190 °
